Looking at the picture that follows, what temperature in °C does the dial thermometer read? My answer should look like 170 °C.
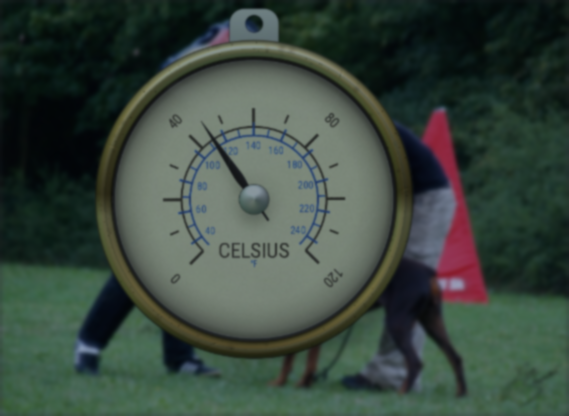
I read 45 °C
